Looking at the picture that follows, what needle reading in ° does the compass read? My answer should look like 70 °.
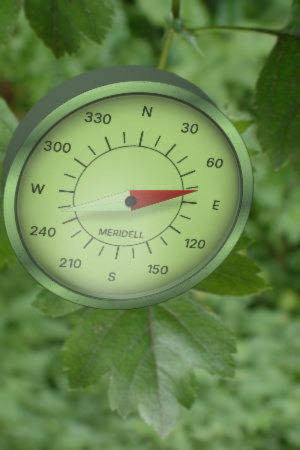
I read 75 °
